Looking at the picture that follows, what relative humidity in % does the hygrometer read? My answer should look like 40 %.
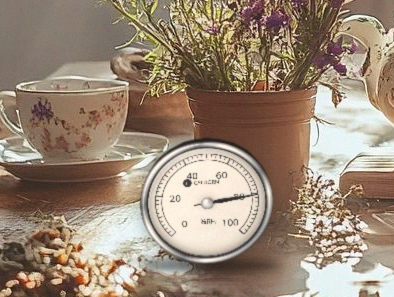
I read 80 %
